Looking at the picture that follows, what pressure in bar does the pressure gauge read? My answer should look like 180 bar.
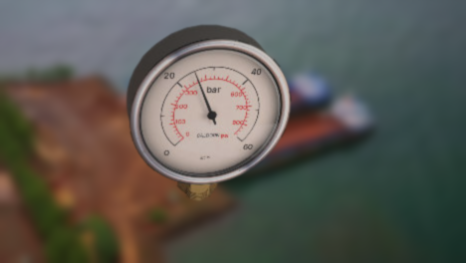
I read 25 bar
